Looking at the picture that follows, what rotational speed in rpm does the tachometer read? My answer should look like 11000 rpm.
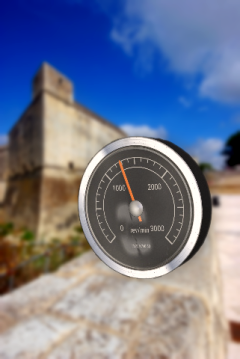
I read 1300 rpm
